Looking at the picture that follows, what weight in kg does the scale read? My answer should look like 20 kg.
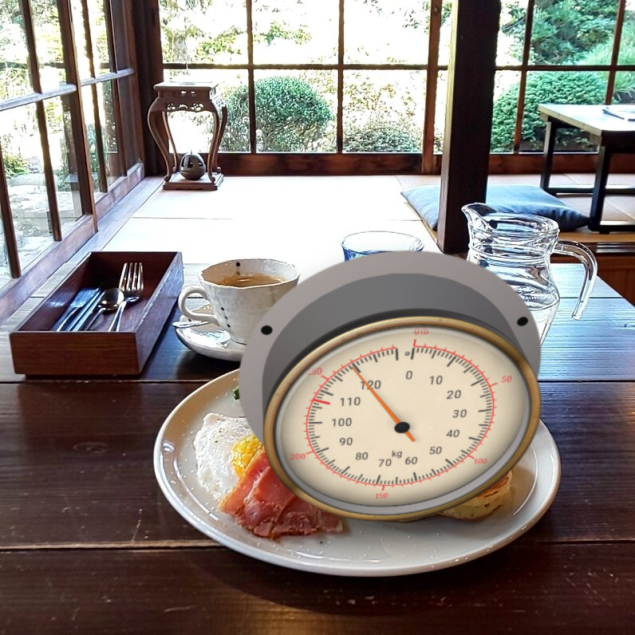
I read 120 kg
